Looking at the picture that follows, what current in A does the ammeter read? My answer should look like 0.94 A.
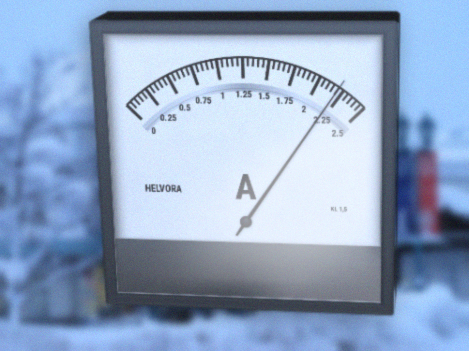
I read 2.2 A
